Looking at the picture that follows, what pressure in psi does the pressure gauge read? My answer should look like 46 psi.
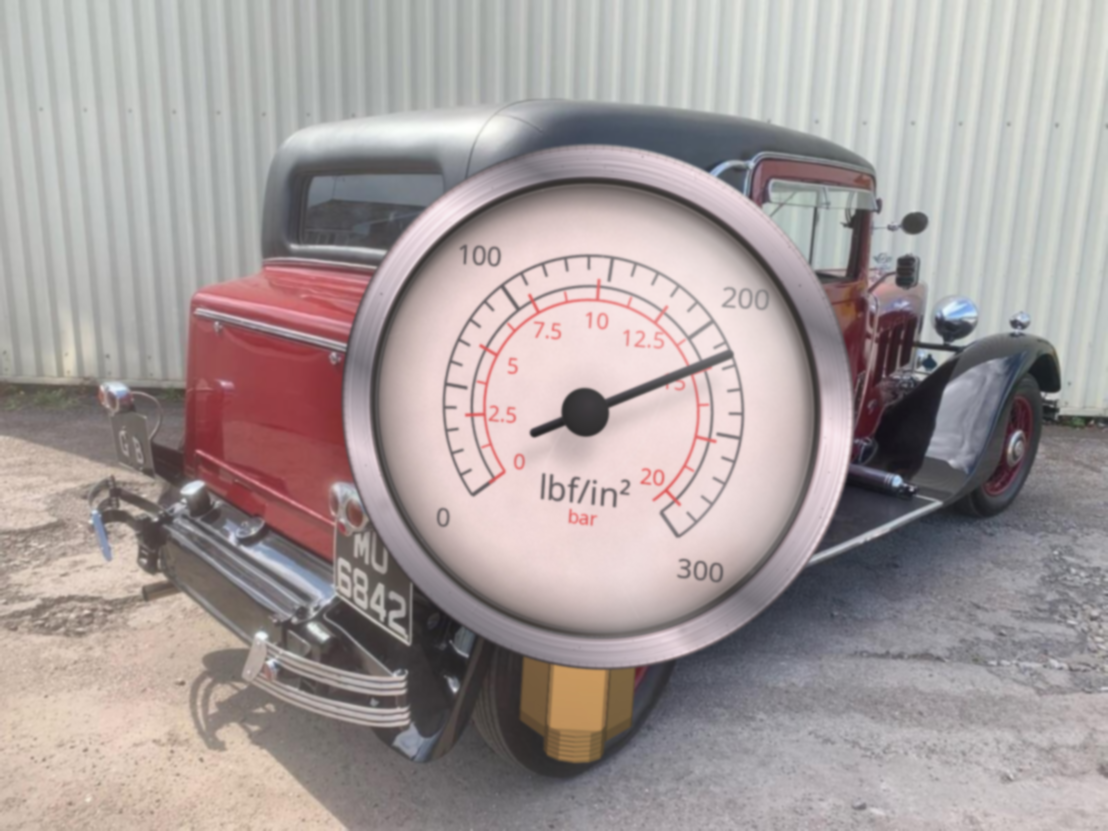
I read 215 psi
